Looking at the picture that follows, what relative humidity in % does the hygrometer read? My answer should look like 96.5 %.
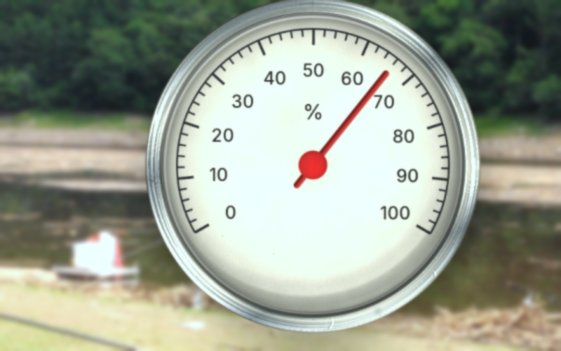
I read 66 %
